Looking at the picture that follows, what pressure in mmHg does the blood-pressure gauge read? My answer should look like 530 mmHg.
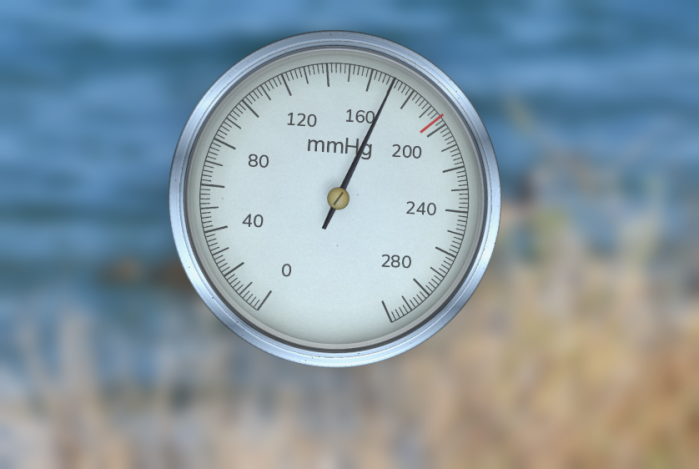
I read 170 mmHg
